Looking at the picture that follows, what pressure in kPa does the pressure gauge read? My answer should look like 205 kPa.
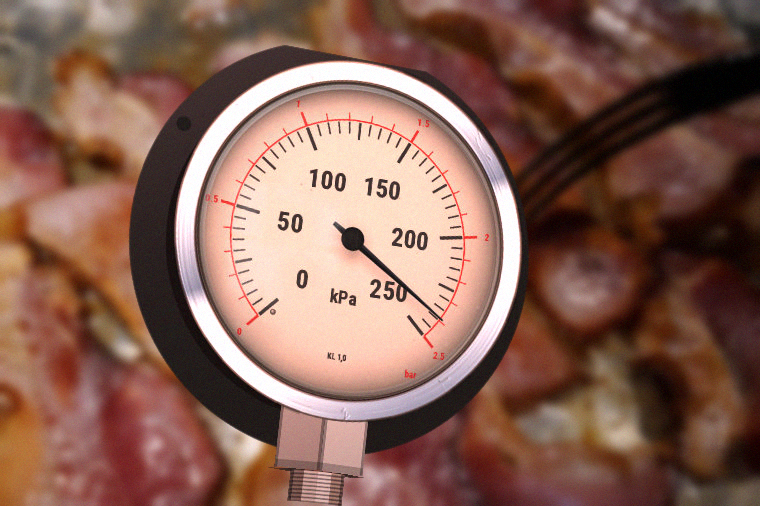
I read 240 kPa
